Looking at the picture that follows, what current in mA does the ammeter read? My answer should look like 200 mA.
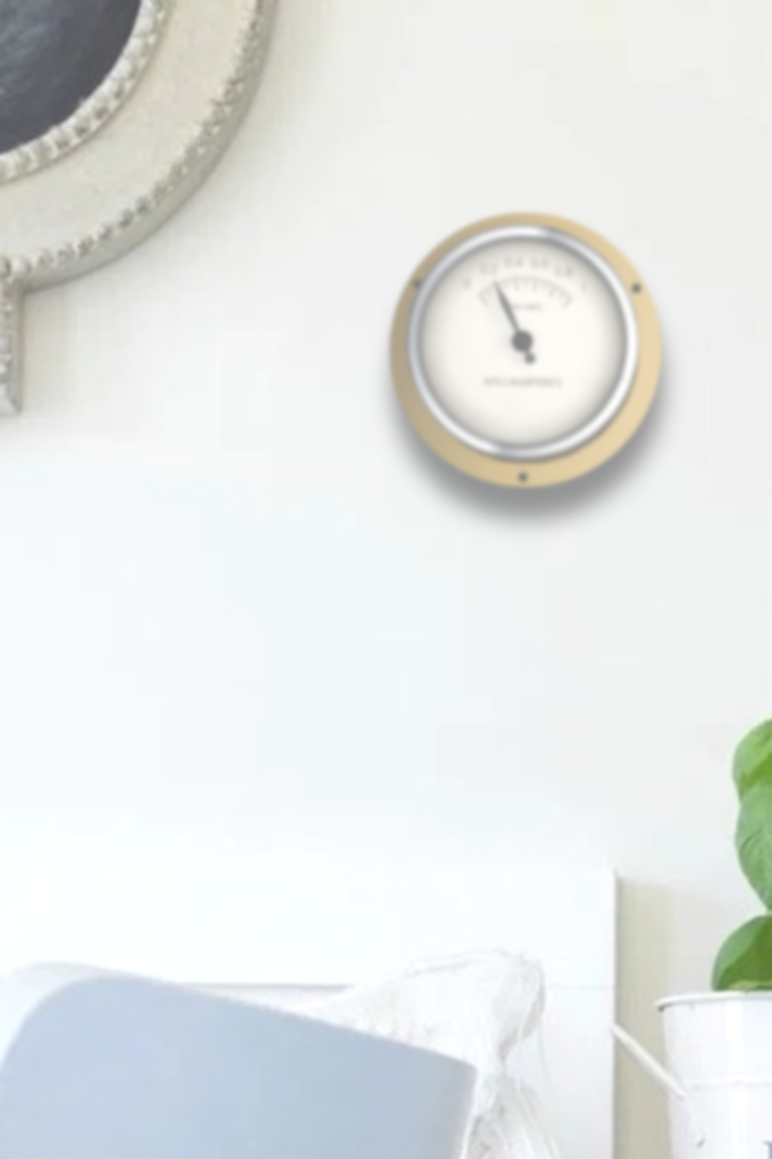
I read 0.2 mA
